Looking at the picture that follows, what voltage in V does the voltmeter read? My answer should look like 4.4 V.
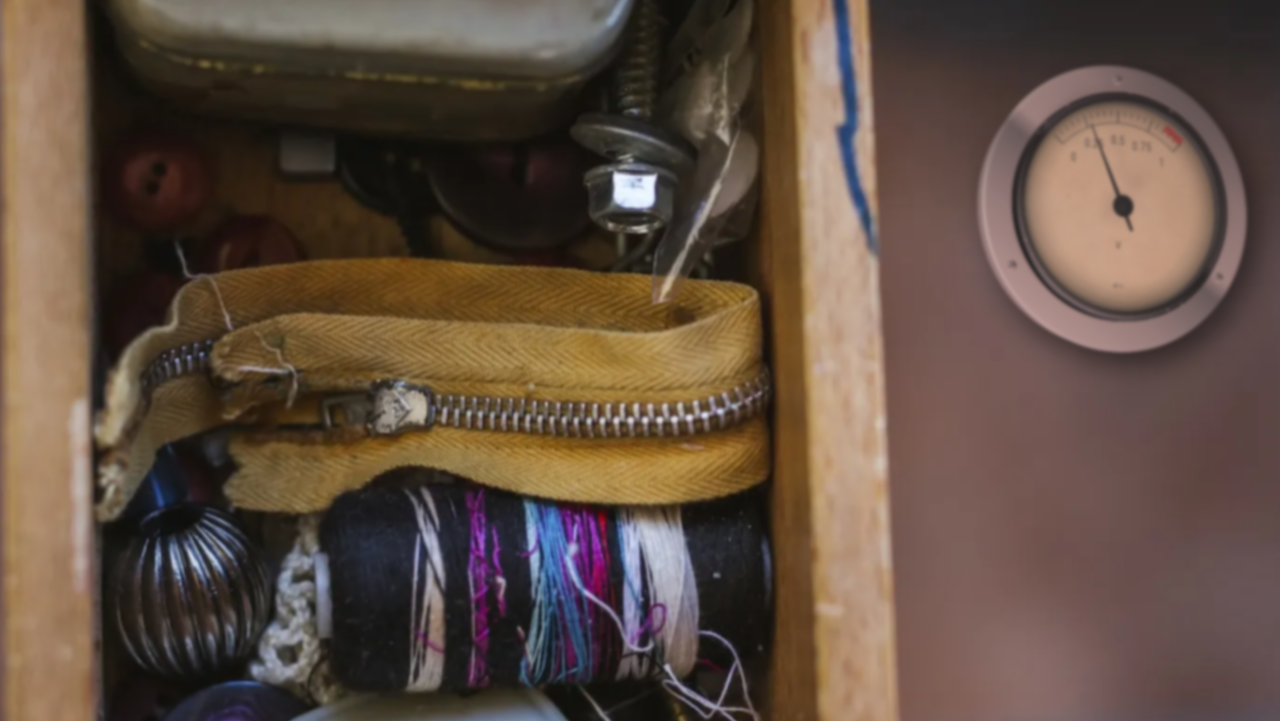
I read 0.25 V
